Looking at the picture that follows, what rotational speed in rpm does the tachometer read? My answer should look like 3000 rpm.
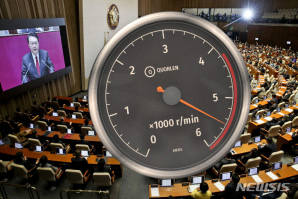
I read 5500 rpm
